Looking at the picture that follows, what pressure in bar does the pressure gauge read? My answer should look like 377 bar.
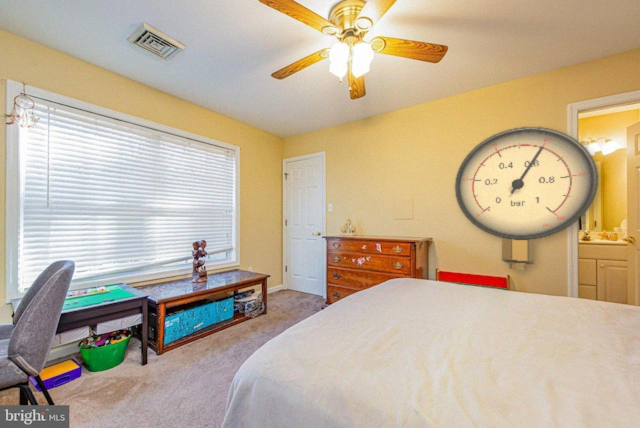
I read 0.6 bar
